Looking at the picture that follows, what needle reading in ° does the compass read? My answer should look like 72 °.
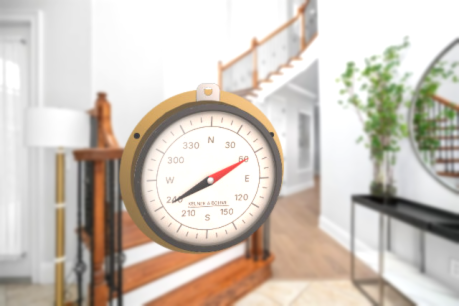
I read 60 °
